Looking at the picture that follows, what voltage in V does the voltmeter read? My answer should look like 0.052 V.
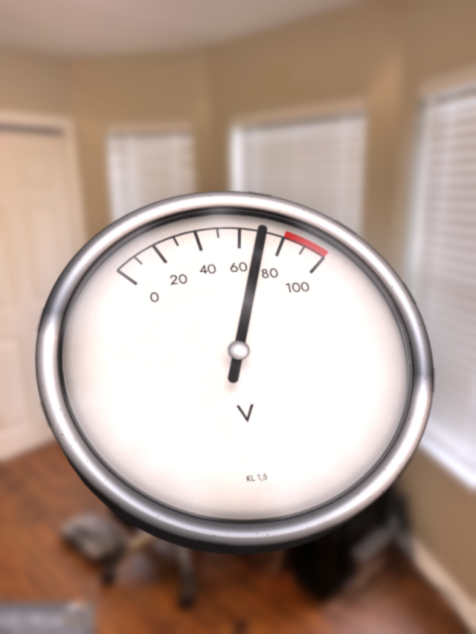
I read 70 V
